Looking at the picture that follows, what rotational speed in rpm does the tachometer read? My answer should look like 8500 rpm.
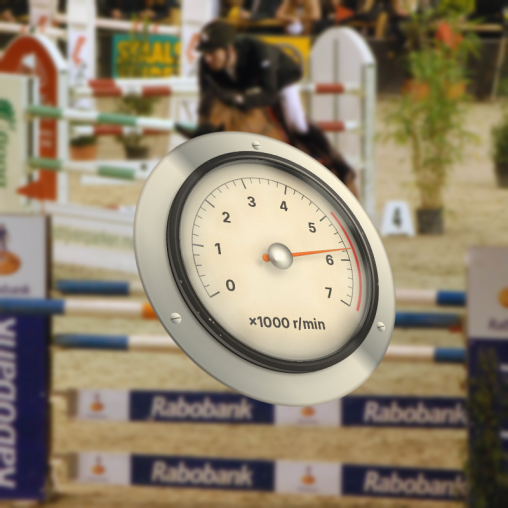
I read 5800 rpm
